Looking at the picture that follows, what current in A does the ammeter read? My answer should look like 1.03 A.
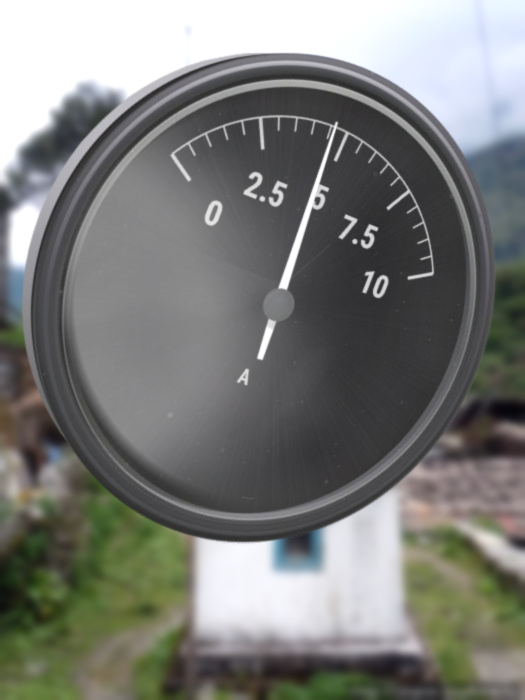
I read 4.5 A
